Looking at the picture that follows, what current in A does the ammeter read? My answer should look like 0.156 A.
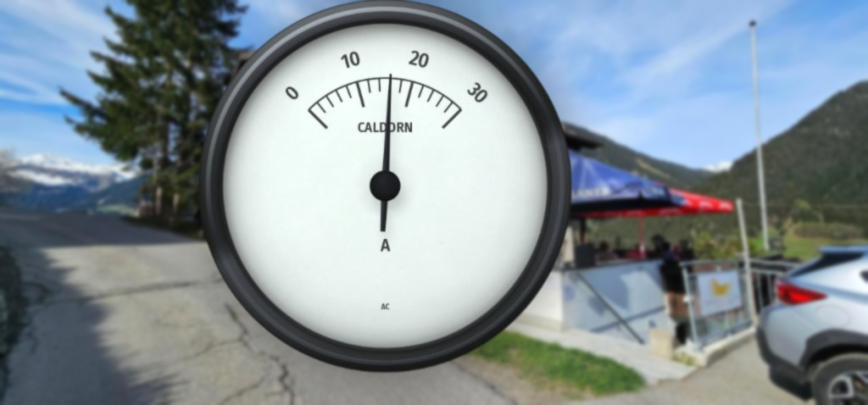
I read 16 A
